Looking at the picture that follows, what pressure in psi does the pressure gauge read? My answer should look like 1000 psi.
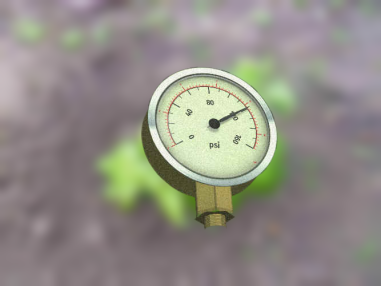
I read 120 psi
